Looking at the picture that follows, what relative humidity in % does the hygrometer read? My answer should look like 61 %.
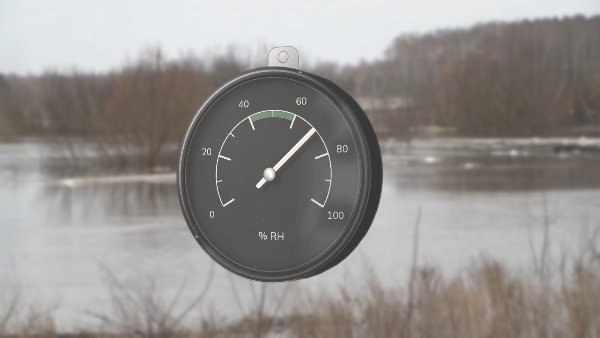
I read 70 %
